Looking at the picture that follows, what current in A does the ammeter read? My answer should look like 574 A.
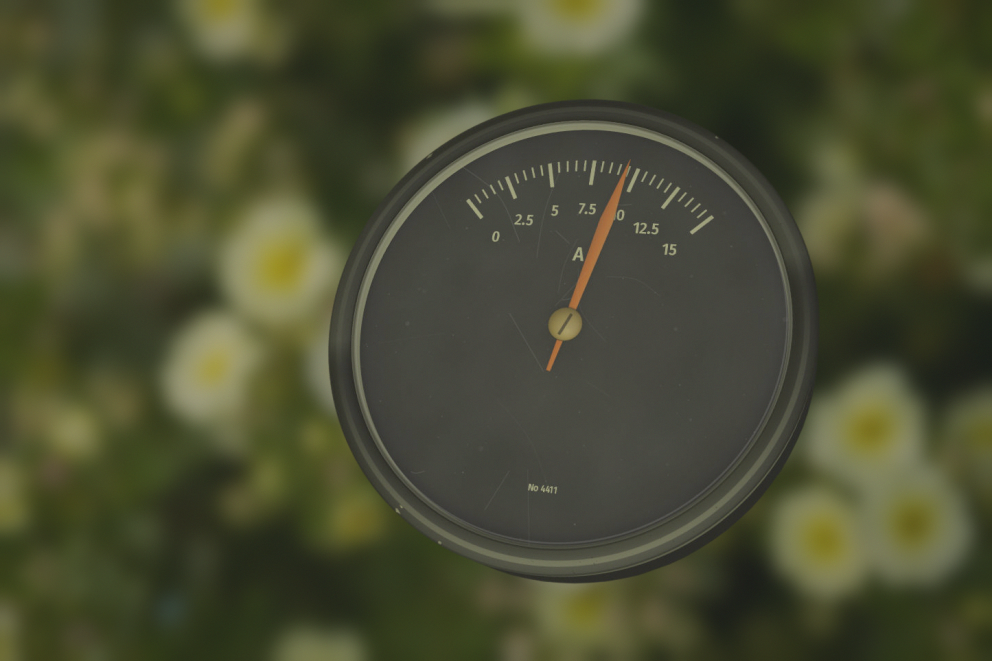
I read 9.5 A
